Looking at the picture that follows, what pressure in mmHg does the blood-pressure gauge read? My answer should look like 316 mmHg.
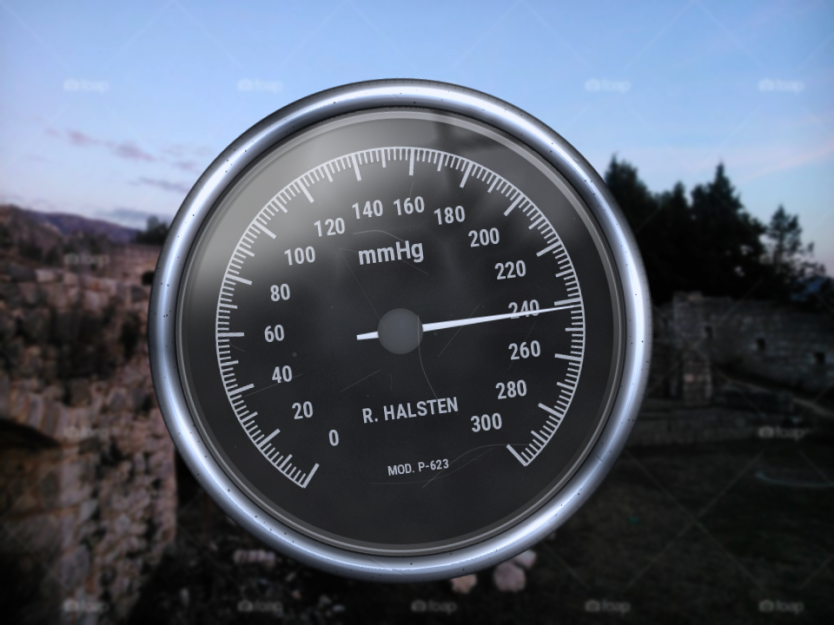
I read 242 mmHg
